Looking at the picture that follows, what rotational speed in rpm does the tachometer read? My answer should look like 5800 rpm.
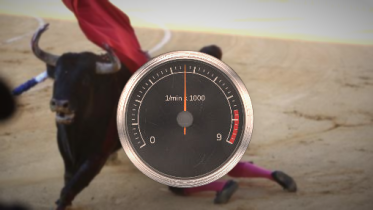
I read 4600 rpm
